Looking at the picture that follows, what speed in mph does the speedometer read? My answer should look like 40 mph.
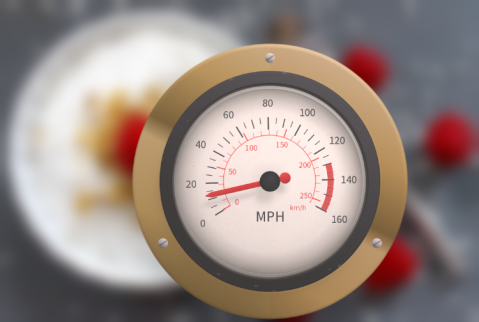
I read 12.5 mph
